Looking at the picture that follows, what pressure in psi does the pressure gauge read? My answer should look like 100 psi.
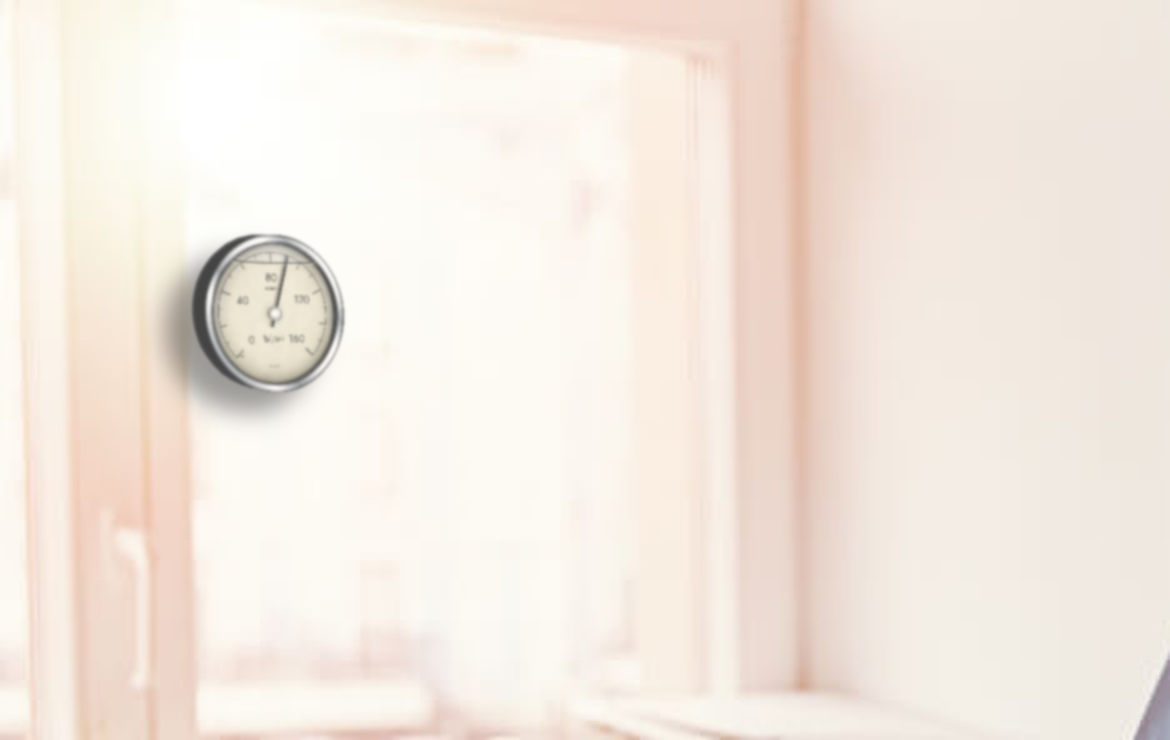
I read 90 psi
